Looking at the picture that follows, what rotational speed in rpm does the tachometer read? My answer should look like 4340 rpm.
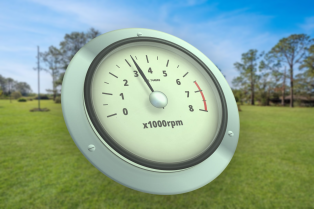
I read 3250 rpm
